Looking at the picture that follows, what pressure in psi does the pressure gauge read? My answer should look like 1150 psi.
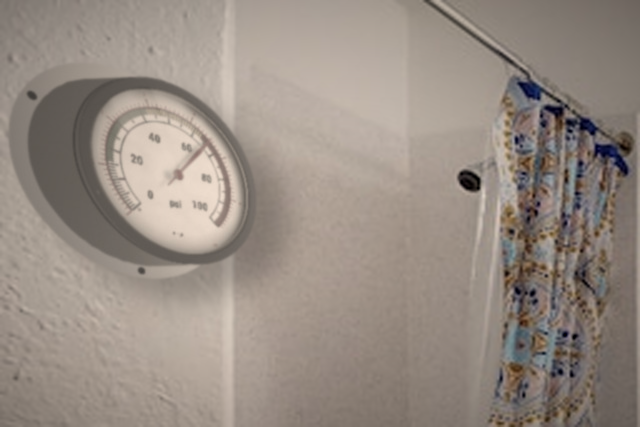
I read 65 psi
